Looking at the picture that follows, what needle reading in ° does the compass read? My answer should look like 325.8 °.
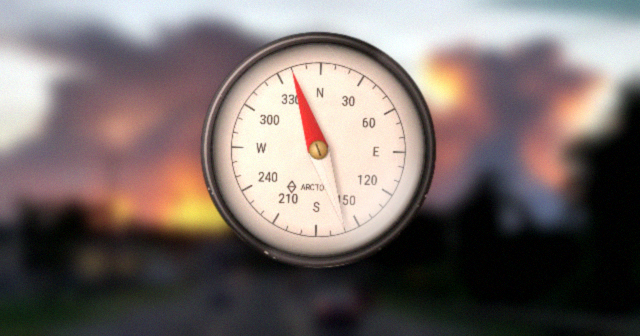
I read 340 °
